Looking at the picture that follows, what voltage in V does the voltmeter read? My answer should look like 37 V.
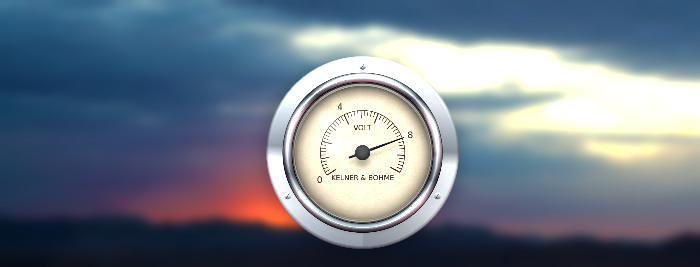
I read 8 V
